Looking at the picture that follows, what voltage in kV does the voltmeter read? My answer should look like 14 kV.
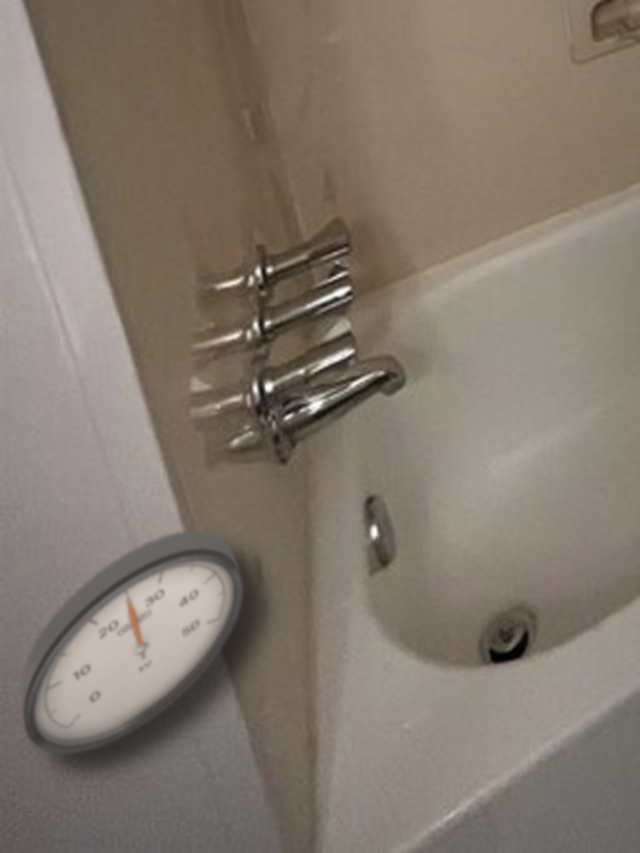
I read 25 kV
